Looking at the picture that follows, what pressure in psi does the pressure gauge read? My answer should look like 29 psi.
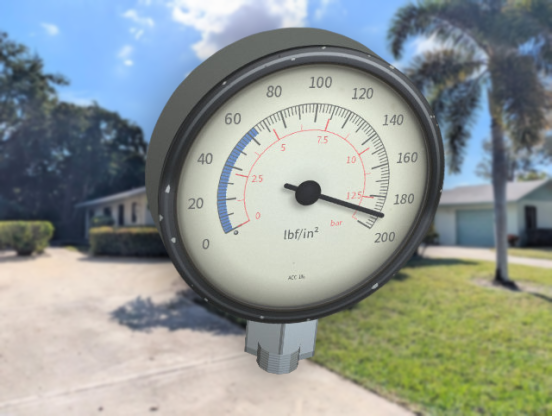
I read 190 psi
